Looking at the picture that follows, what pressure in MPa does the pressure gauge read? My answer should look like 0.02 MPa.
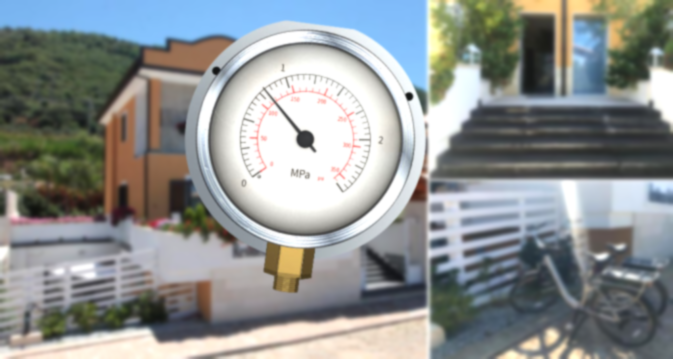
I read 0.8 MPa
